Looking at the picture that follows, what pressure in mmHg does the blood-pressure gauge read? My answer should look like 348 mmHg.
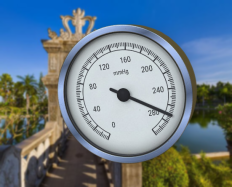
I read 270 mmHg
